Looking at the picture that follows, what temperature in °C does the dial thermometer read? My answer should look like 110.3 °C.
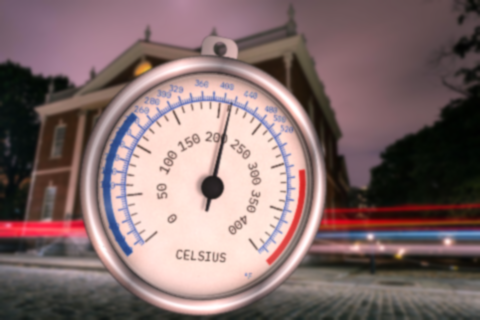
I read 210 °C
